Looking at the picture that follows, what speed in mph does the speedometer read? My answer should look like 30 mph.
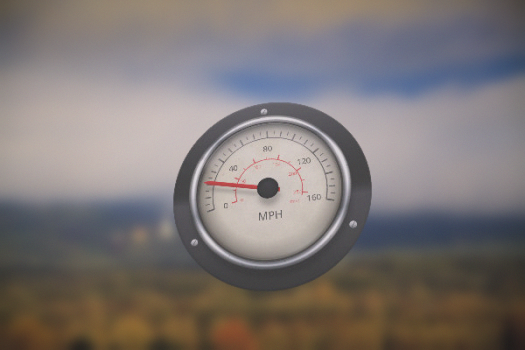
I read 20 mph
